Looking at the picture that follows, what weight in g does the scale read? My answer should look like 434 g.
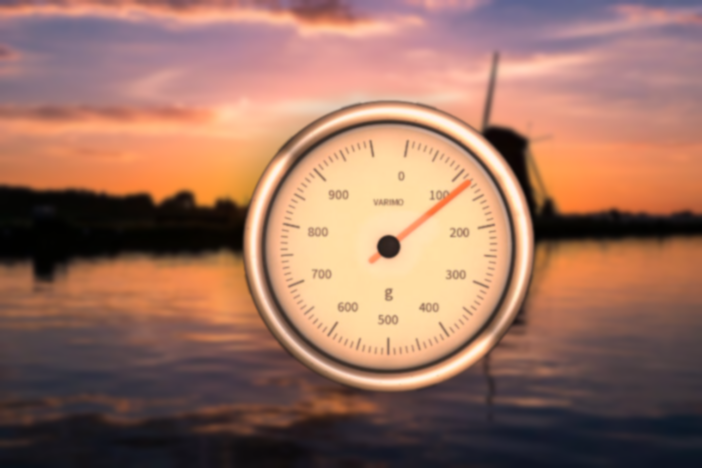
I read 120 g
